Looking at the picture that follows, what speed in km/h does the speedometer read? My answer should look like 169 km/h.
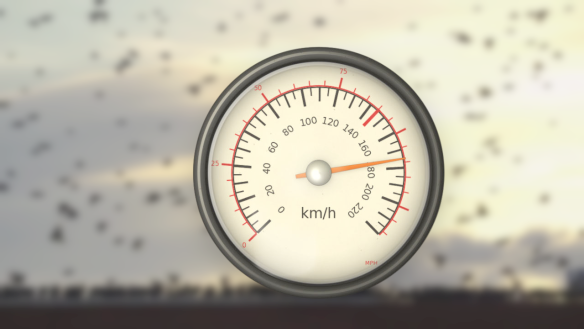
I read 175 km/h
